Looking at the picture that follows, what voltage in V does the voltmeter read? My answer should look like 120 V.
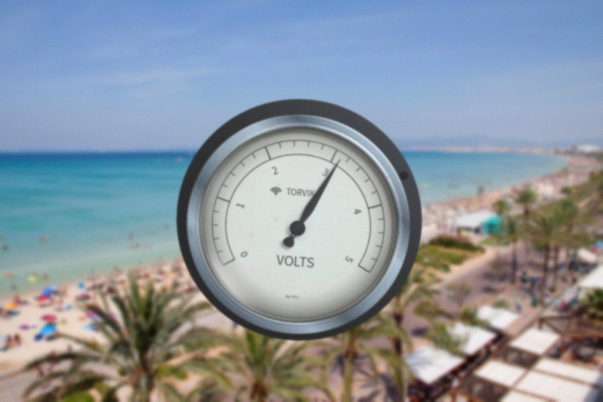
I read 3.1 V
